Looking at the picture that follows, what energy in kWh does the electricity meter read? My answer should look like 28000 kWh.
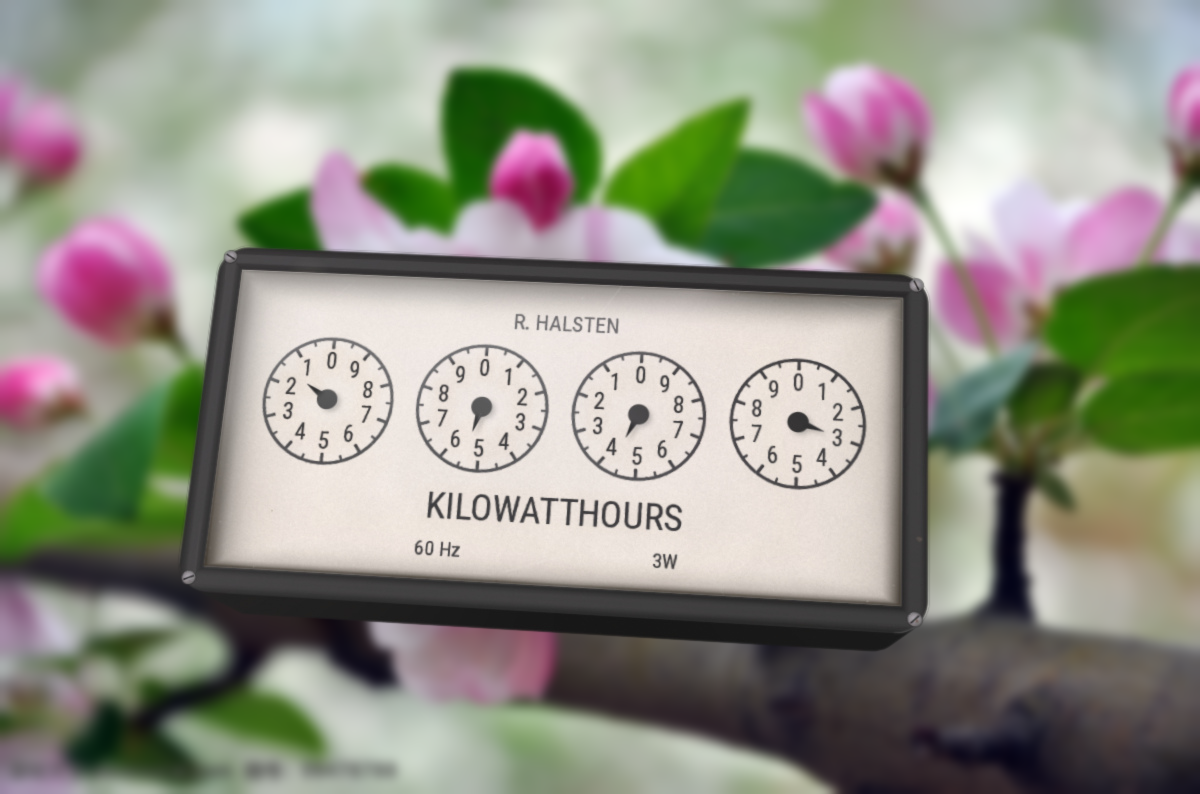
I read 1543 kWh
